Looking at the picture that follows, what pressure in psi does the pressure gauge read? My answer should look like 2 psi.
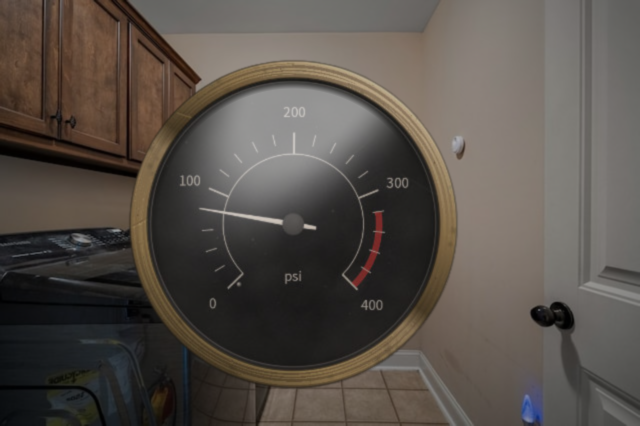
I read 80 psi
